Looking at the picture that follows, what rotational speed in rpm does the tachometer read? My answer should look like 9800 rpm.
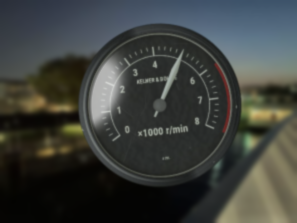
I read 5000 rpm
